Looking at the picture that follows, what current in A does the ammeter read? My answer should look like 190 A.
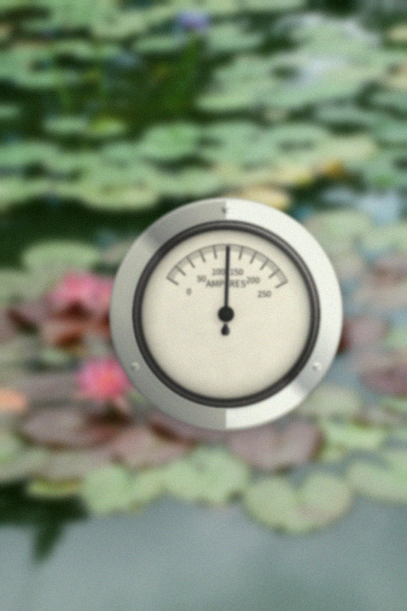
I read 125 A
